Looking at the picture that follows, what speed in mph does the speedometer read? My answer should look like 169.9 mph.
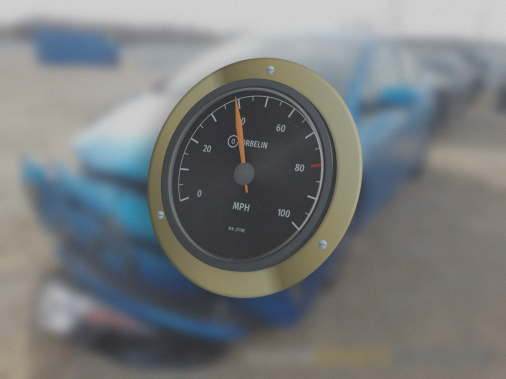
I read 40 mph
